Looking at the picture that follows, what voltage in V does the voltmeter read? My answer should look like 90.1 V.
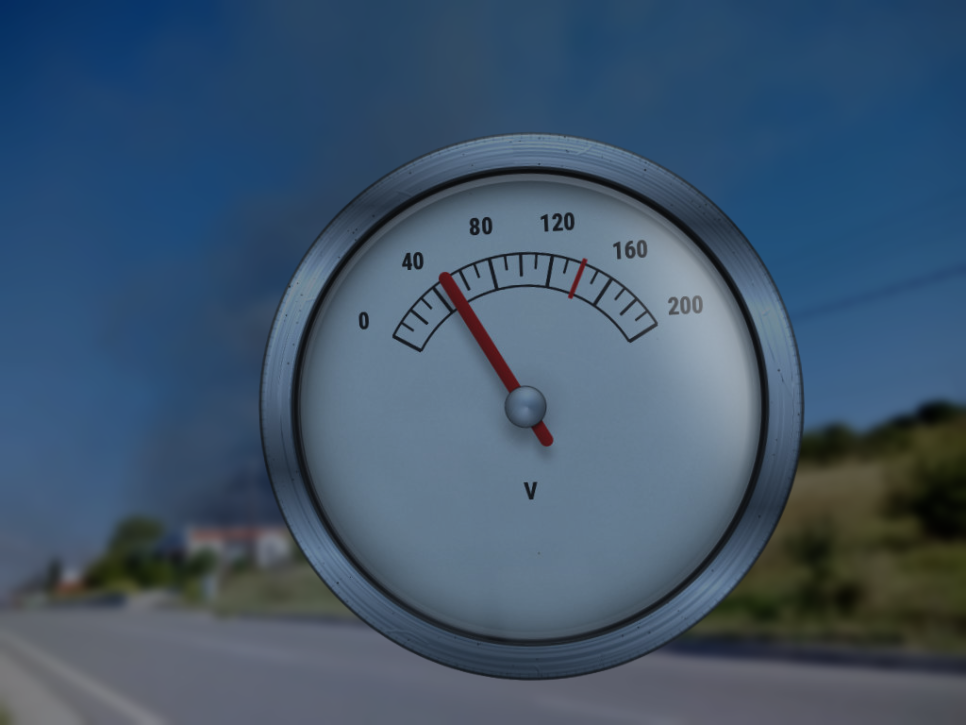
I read 50 V
